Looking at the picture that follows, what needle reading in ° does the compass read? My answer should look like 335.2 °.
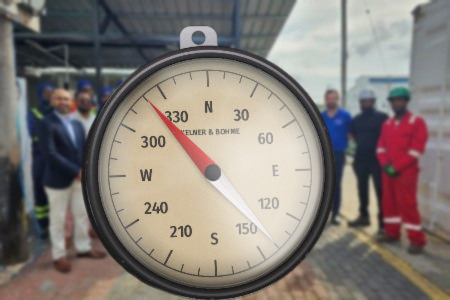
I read 320 °
